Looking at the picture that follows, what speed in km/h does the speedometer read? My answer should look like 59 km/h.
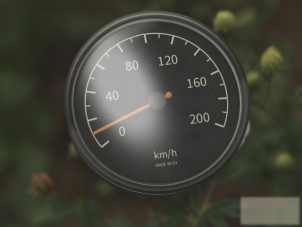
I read 10 km/h
